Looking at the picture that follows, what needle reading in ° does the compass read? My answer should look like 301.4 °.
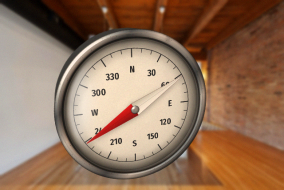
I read 240 °
